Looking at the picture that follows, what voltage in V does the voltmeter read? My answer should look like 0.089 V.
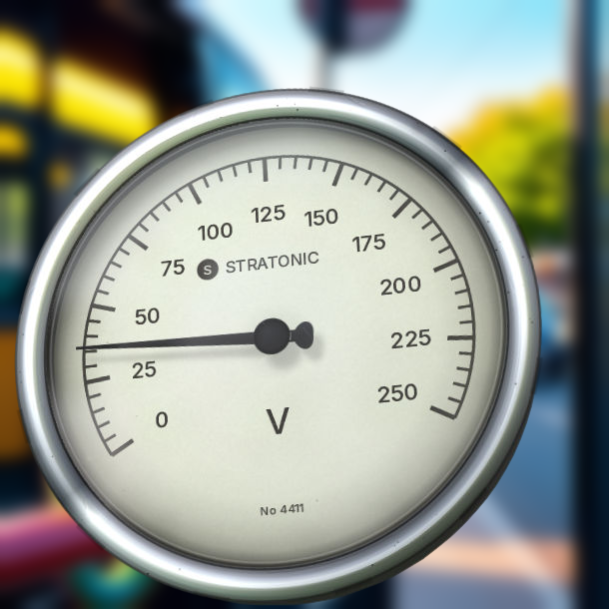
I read 35 V
